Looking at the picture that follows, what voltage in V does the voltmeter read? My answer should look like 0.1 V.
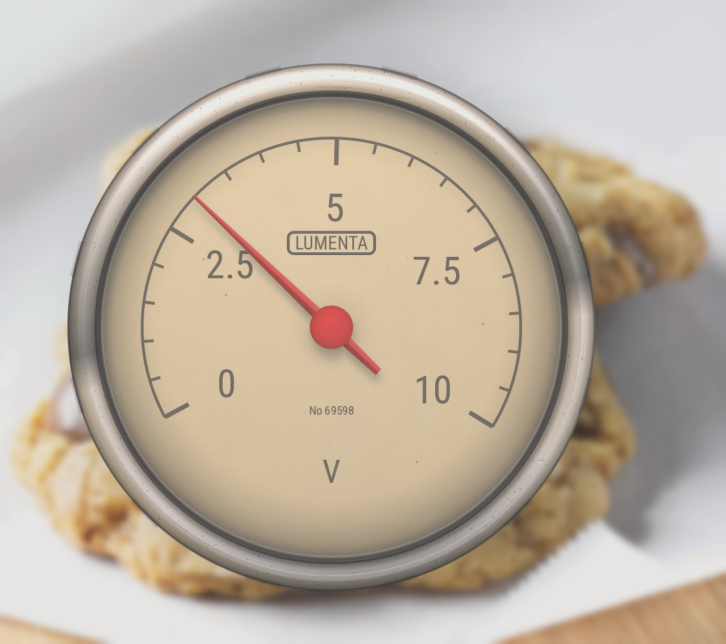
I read 3 V
